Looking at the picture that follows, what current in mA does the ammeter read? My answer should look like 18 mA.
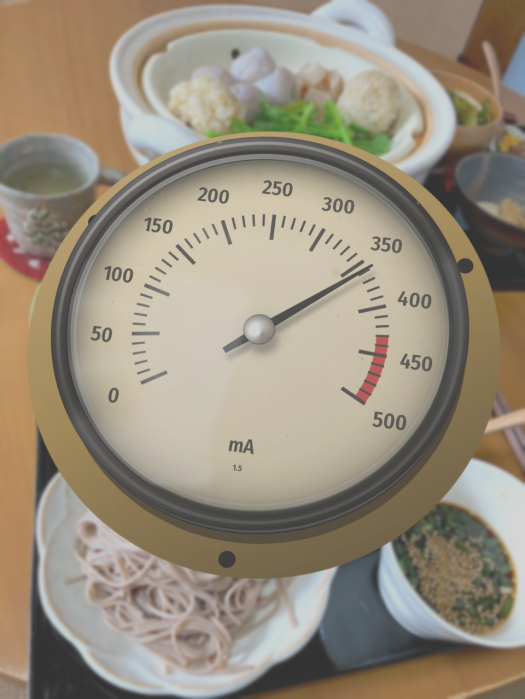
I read 360 mA
